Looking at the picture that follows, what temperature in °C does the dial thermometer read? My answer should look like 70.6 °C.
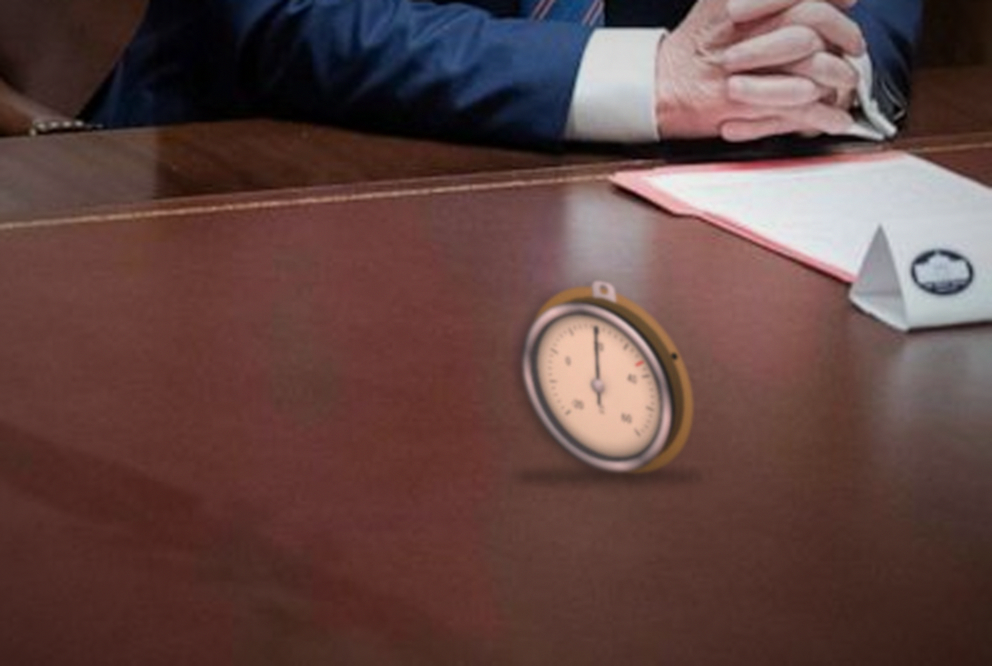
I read 20 °C
